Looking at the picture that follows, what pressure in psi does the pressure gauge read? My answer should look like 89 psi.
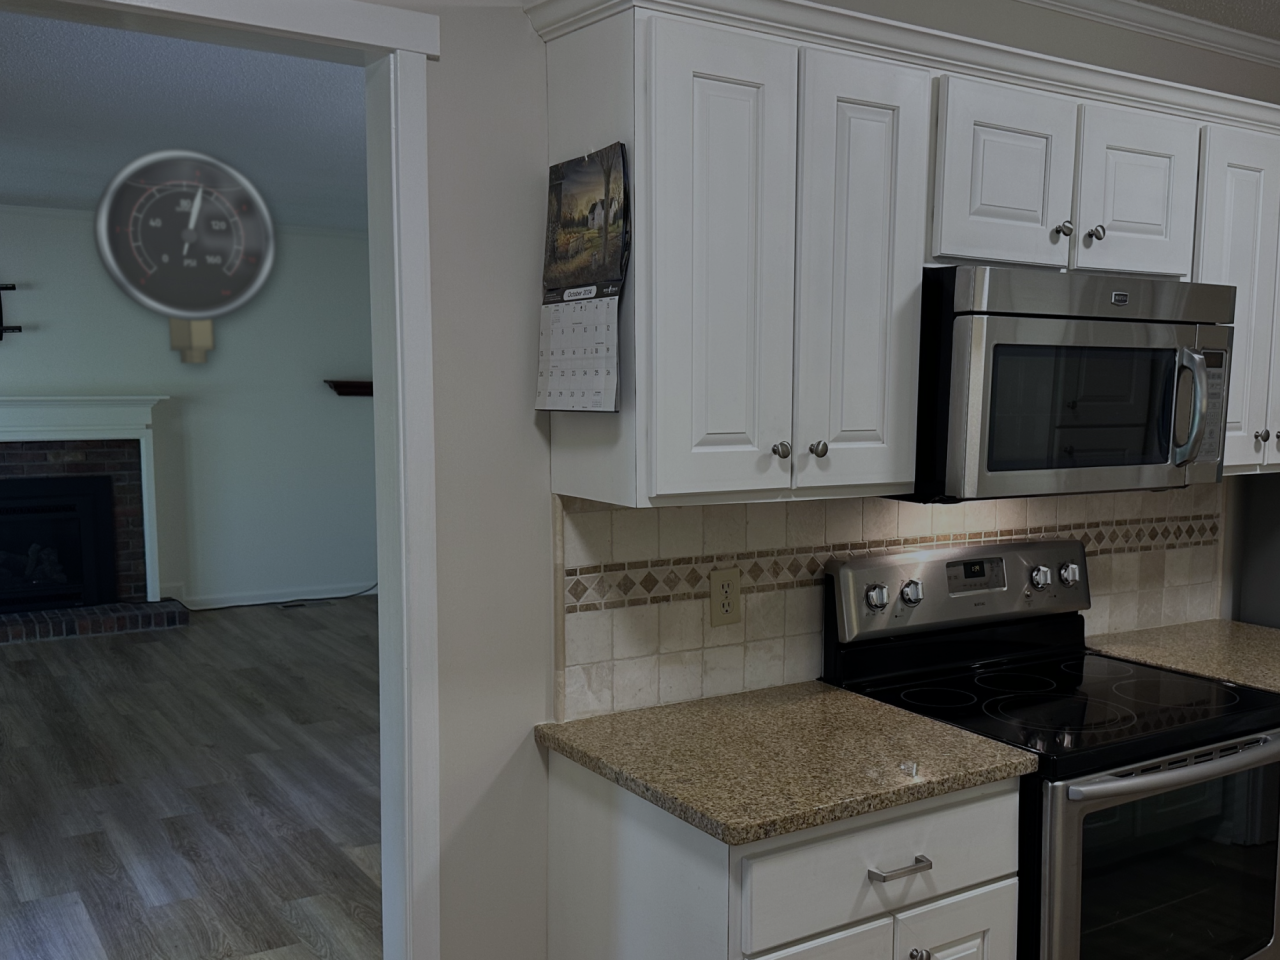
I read 90 psi
